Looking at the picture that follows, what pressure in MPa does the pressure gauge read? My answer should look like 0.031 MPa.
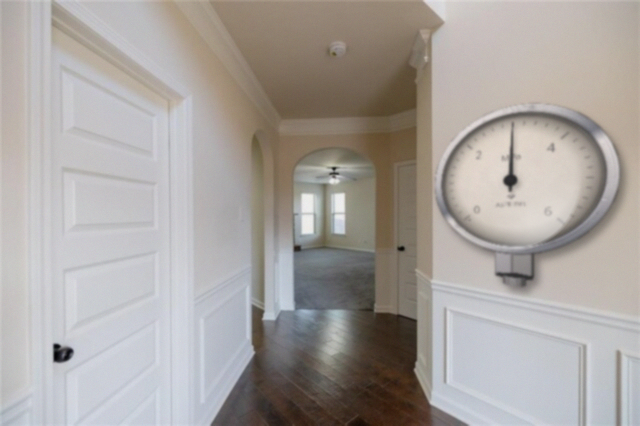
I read 3 MPa
